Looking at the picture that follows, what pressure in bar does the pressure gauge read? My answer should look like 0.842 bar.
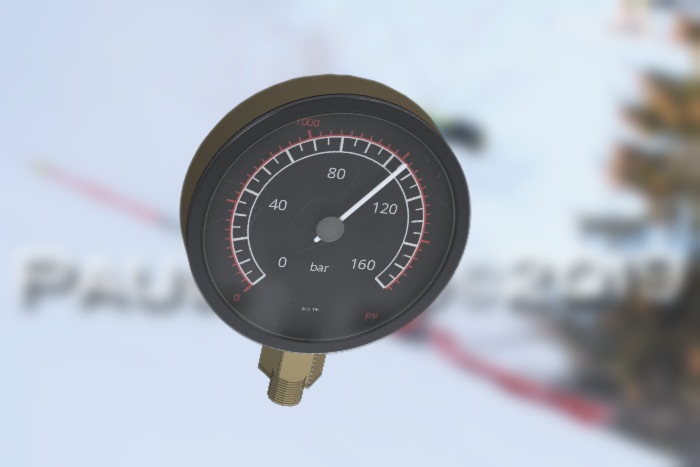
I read 105 bar
